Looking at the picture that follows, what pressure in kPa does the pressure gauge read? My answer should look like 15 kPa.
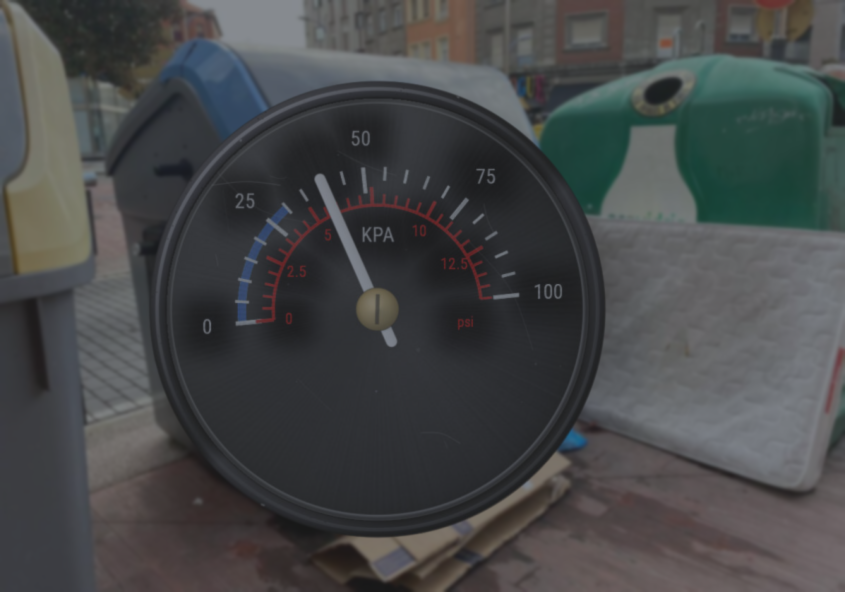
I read 40 kPa
